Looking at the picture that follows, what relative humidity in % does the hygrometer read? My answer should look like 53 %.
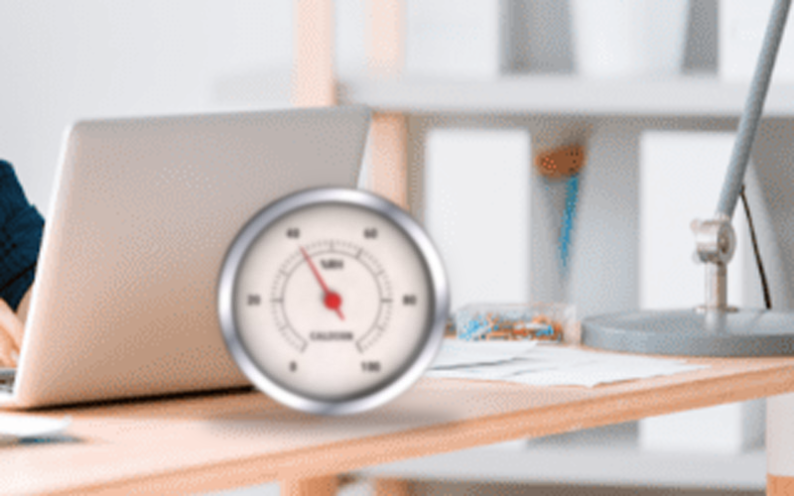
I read 40 %
